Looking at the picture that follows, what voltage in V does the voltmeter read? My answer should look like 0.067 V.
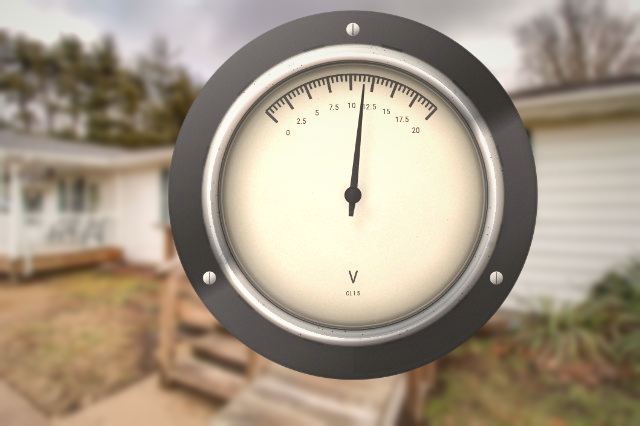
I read 11.5 V
